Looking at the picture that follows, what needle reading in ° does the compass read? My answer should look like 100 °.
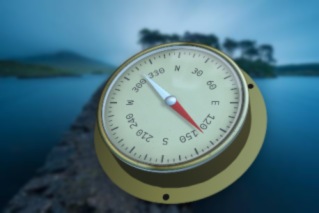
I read 135 °
